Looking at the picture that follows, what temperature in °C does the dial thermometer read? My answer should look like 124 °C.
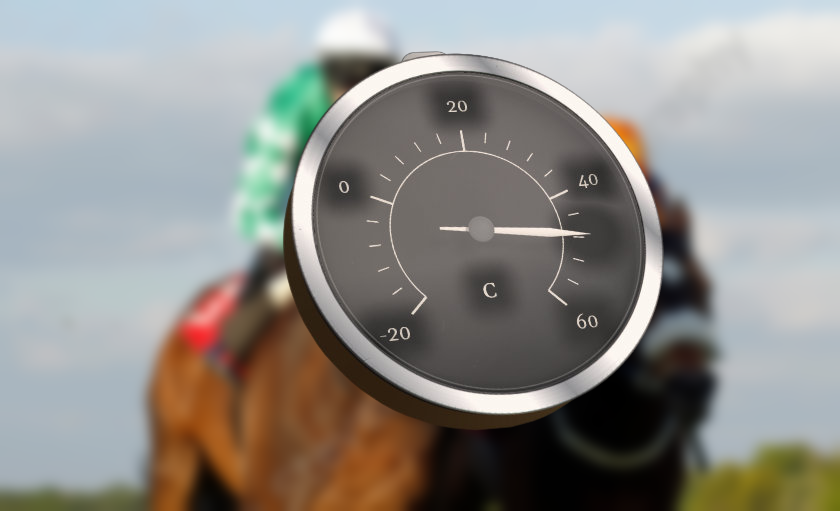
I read 48 °C
